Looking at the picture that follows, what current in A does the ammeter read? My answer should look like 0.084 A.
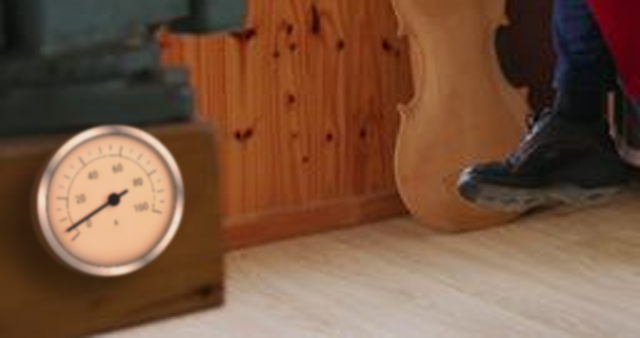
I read 5 A
